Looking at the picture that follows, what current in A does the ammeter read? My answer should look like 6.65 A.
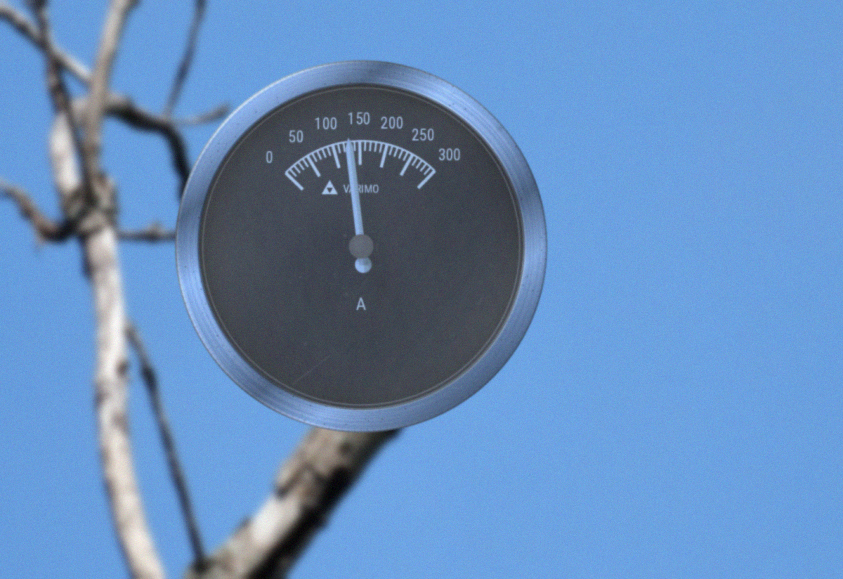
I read 130 A
